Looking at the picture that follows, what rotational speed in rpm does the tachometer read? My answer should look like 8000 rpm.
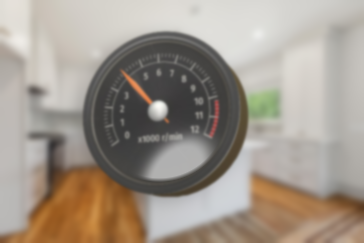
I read 4000 rpm
